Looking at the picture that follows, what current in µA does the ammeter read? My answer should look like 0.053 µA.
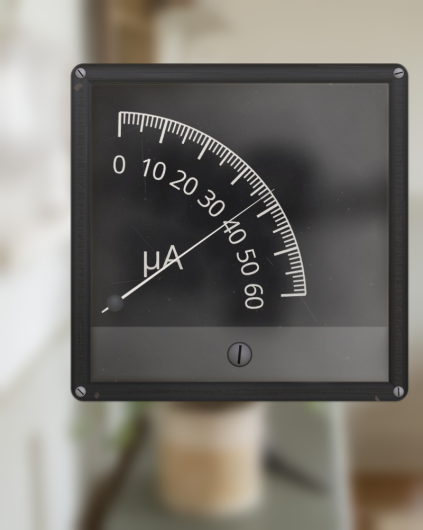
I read 37 µA
